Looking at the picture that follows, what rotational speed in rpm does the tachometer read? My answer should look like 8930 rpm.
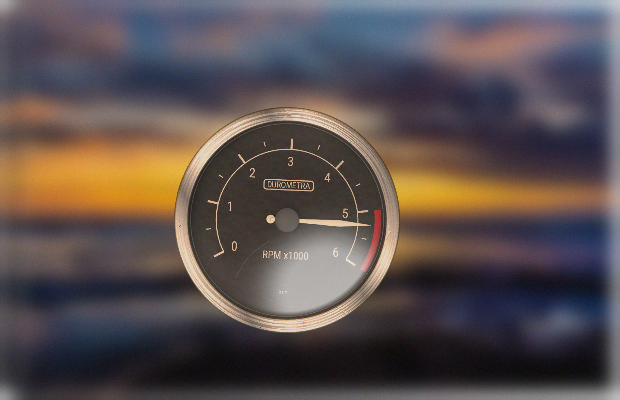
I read 5250 rpm
